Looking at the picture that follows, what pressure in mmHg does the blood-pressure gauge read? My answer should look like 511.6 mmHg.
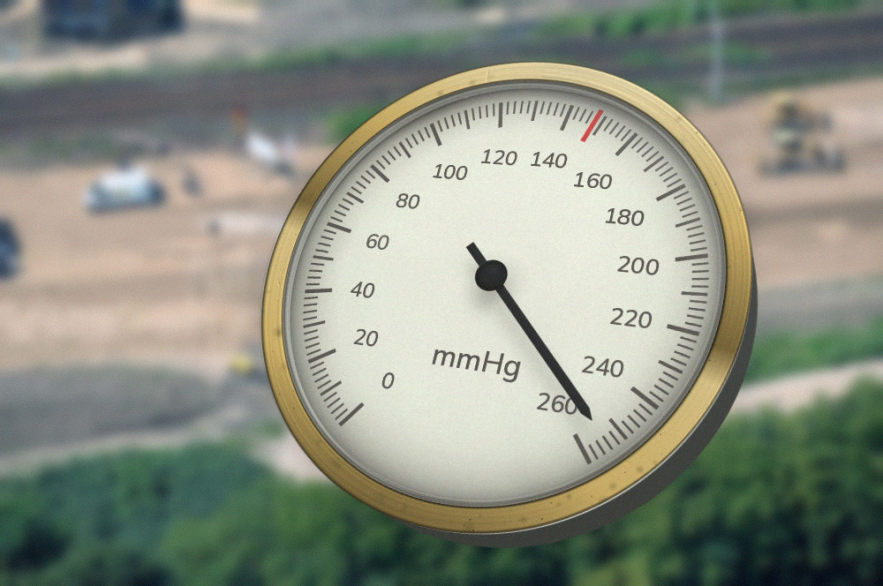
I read 254 mmHg
